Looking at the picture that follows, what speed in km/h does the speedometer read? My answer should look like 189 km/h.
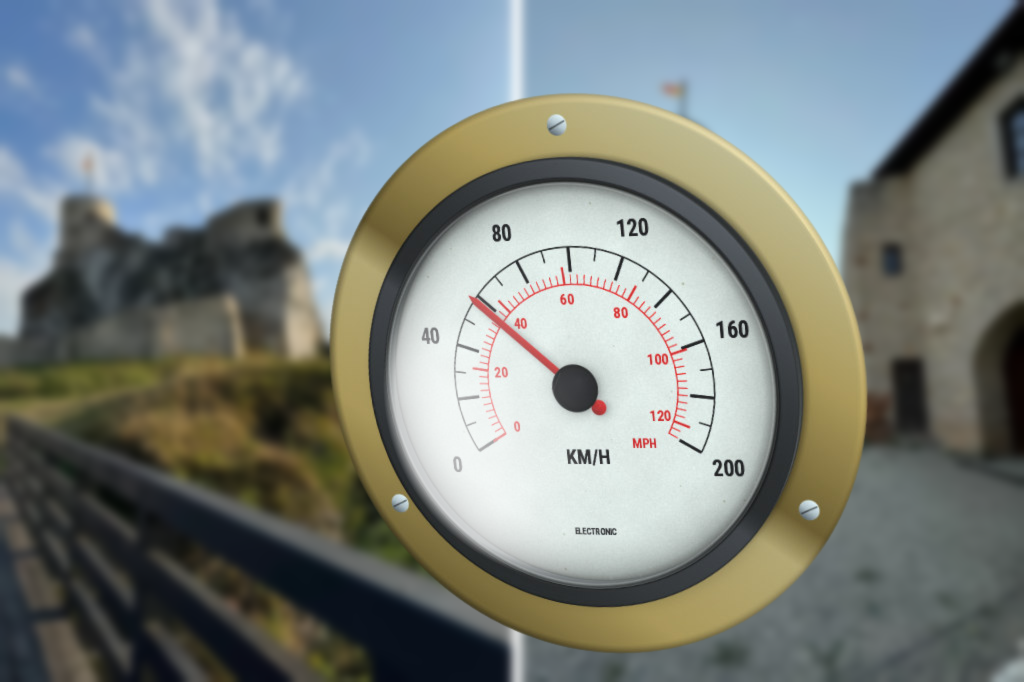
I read 60 km/h
